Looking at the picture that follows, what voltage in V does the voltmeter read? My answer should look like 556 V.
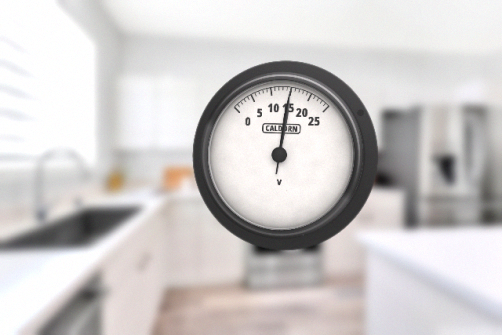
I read 15 V
